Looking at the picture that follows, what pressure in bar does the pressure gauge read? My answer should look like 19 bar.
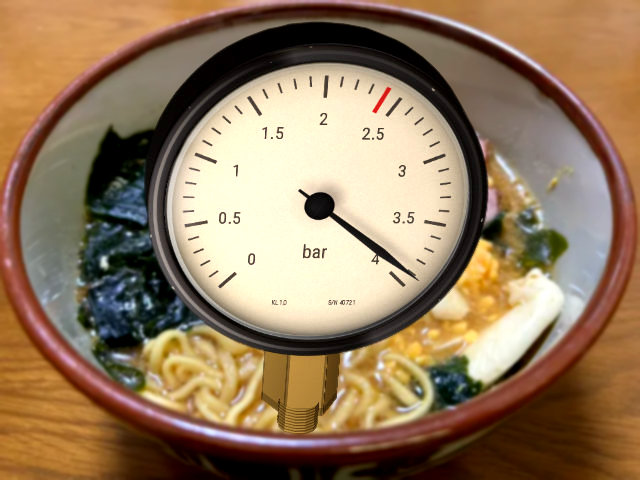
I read 3.9 bar
